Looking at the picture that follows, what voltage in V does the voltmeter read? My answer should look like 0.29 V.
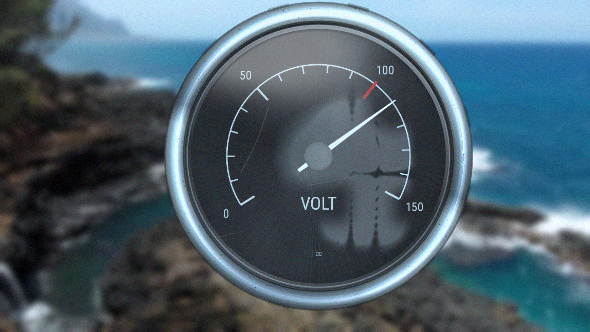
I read 110 V
